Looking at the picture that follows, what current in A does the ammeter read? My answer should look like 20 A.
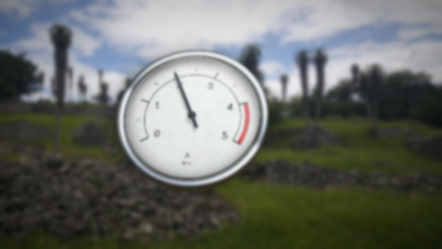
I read 2 A
